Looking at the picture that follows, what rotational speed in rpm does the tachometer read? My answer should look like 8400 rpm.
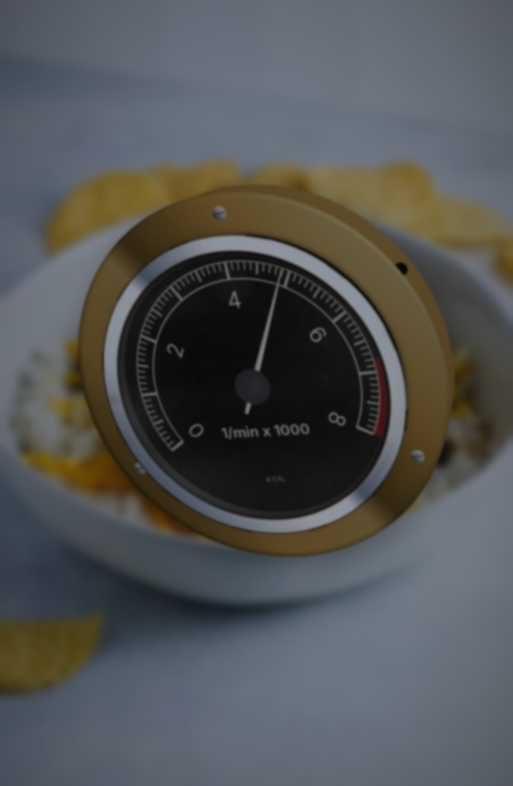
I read 4900 rpm
